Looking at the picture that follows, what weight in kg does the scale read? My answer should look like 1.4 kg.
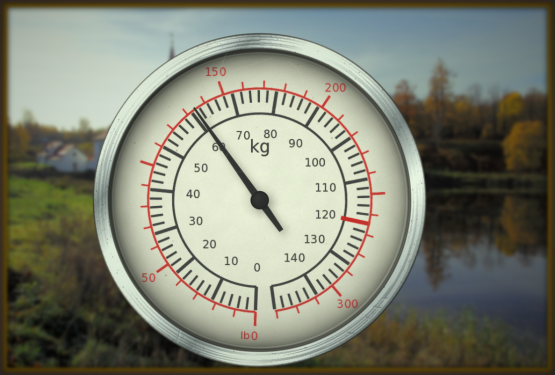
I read 61 kg
